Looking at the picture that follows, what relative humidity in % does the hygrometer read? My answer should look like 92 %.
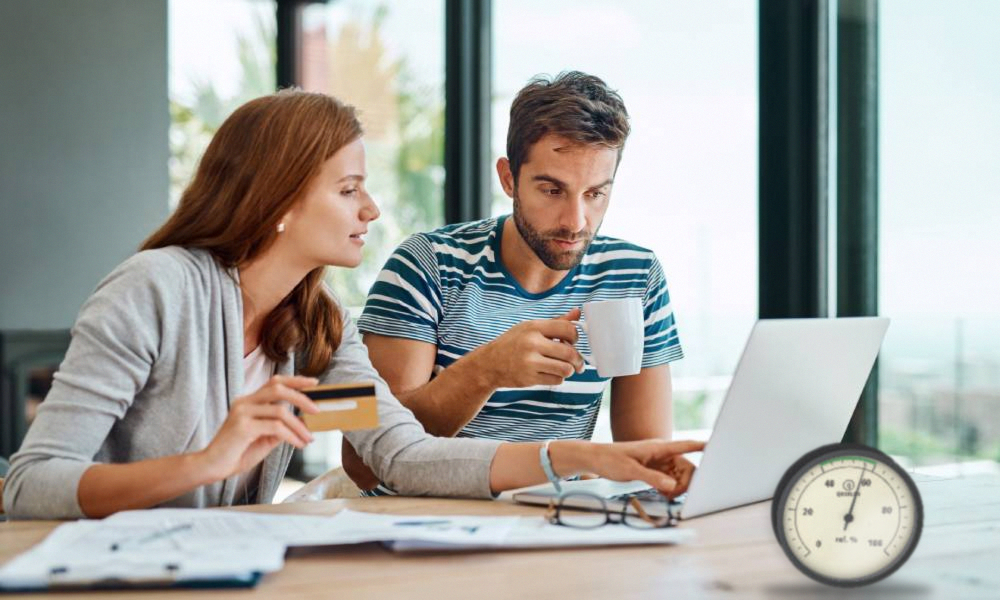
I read 56 %
